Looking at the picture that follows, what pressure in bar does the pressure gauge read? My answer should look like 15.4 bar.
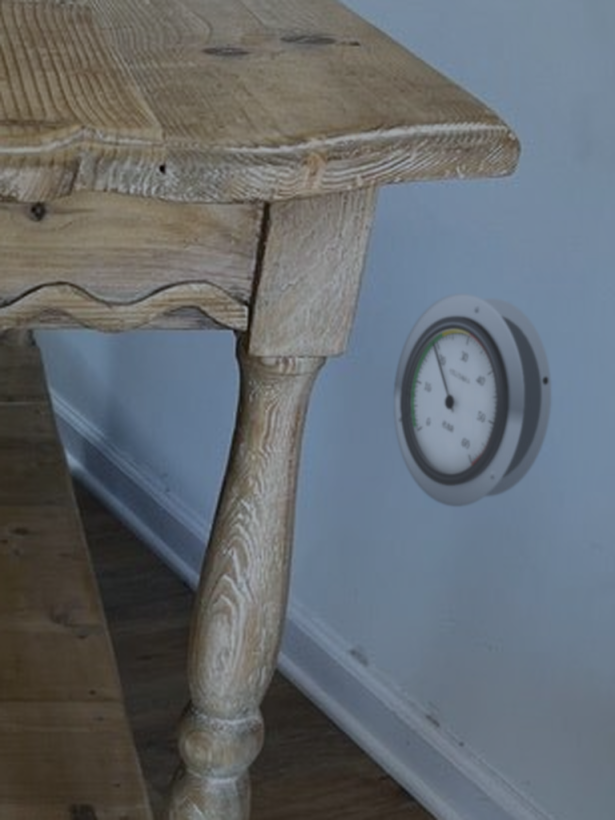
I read 20 bar
